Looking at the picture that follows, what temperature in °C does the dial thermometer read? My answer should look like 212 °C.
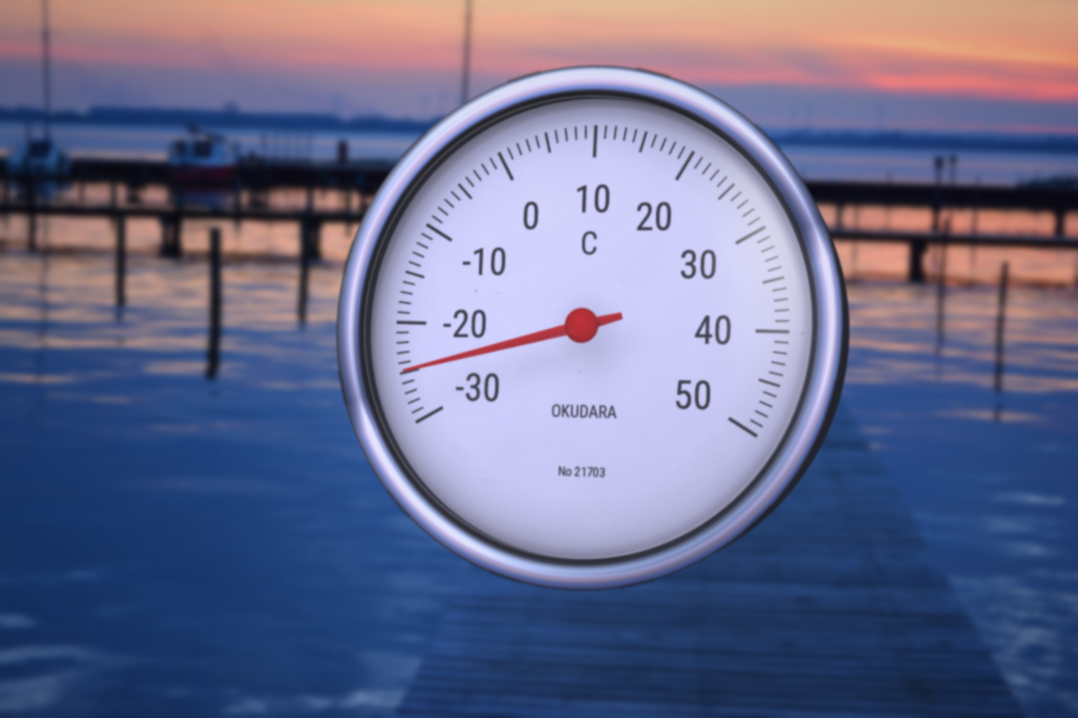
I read -25 °C
